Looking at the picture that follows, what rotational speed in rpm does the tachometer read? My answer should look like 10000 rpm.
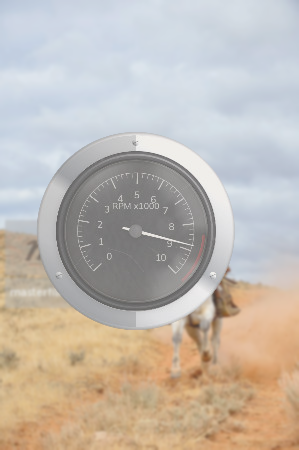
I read 8800 rpm
